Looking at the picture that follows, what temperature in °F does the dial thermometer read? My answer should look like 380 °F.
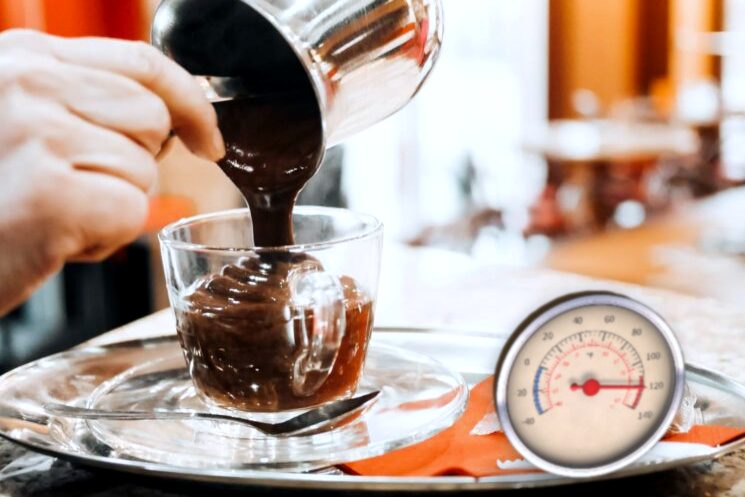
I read 120 °F
